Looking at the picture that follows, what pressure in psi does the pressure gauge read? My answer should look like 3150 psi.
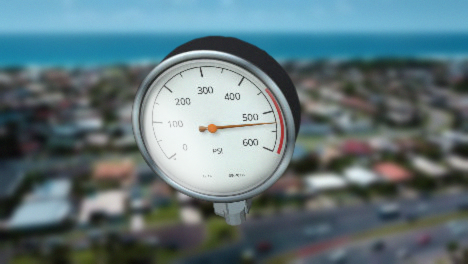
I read 525 psi
